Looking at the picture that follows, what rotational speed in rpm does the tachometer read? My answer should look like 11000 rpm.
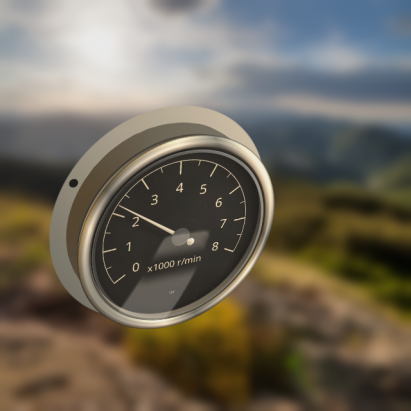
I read 2250 rpm
